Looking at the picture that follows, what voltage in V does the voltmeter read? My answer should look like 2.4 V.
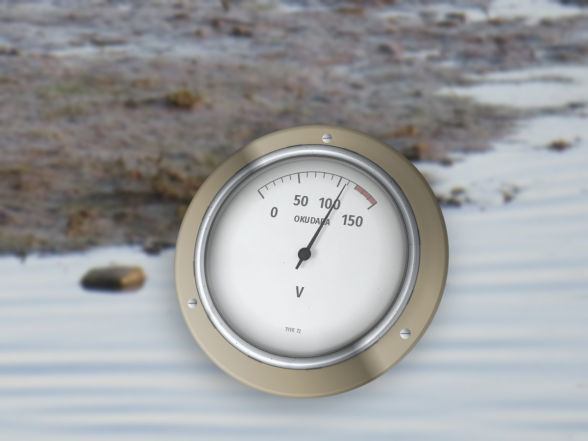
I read 110 V
